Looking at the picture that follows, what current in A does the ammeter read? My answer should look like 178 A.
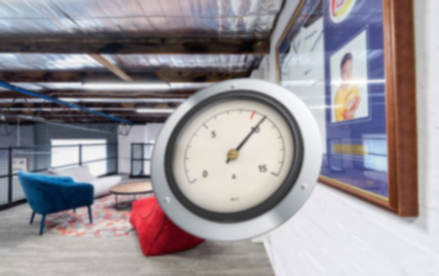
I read 10 A
